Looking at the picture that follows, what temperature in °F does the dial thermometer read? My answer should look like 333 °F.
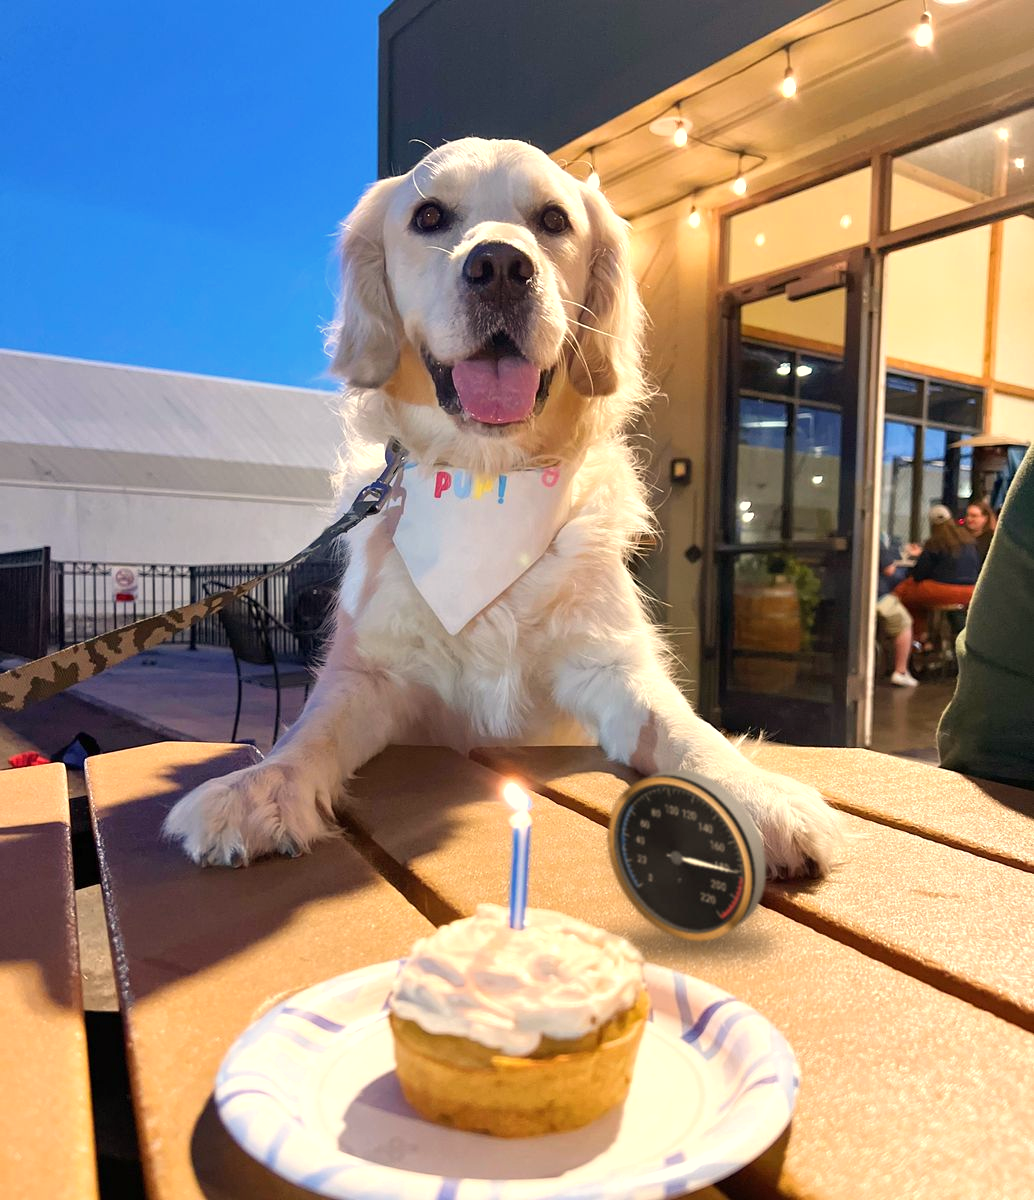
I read 180 °F
